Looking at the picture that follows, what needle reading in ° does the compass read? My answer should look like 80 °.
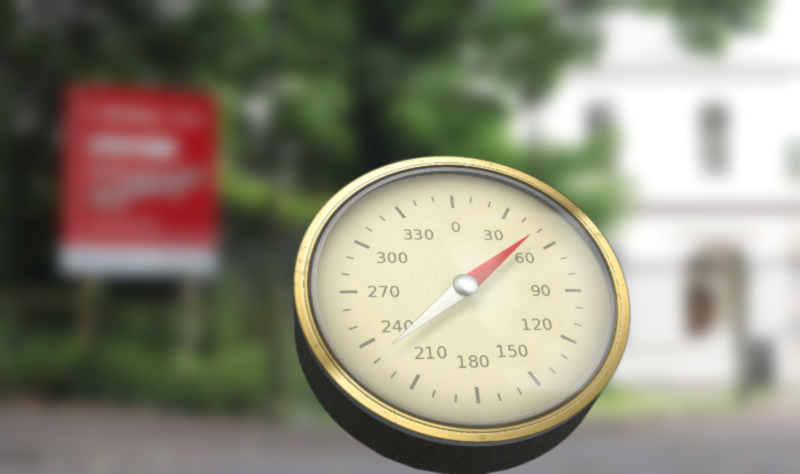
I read 50 °
